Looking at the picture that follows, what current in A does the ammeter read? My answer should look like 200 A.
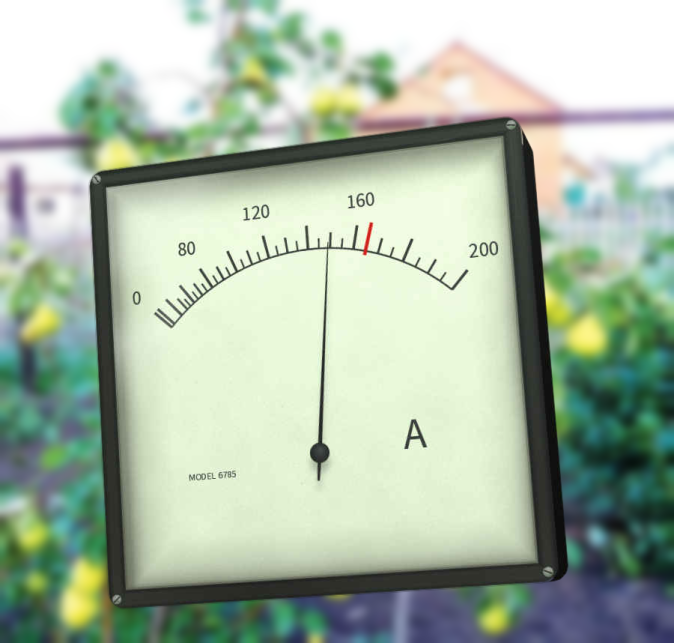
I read 150 A
